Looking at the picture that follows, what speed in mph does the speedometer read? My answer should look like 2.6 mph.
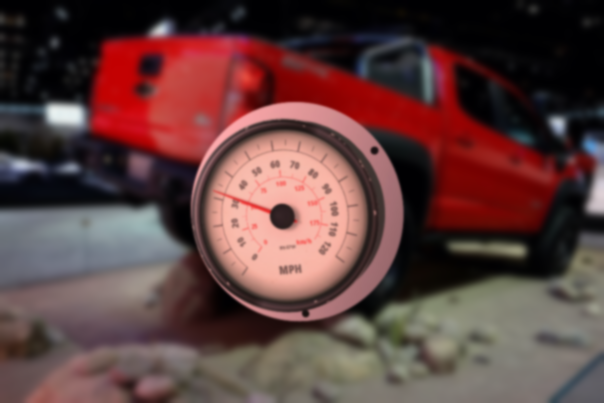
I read 32.5 mph
